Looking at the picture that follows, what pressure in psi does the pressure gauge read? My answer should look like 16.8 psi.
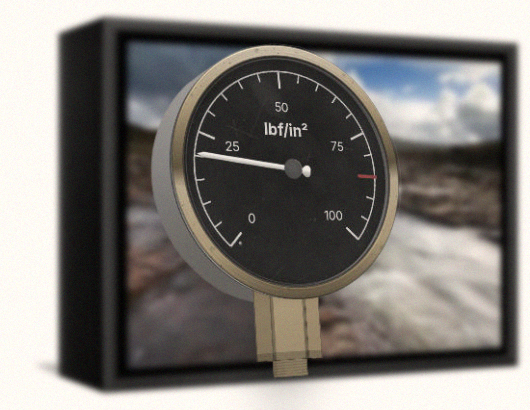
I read 20 psi
